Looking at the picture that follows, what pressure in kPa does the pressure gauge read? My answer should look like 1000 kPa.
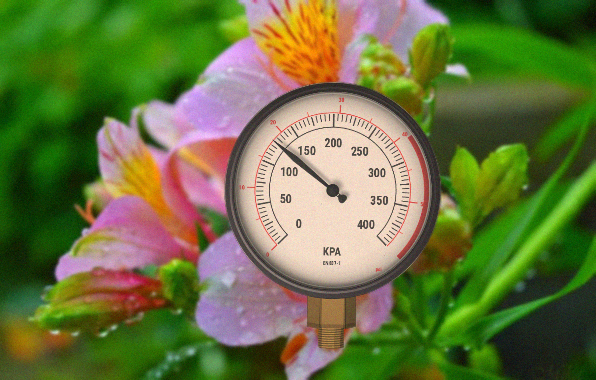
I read 125 kPa
